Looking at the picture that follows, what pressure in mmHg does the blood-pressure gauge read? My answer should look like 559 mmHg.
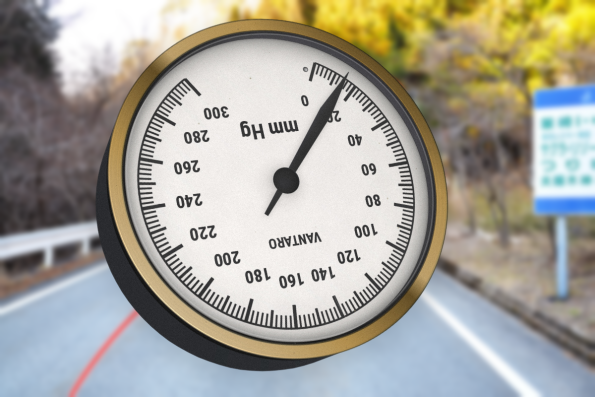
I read 14 mmHg
